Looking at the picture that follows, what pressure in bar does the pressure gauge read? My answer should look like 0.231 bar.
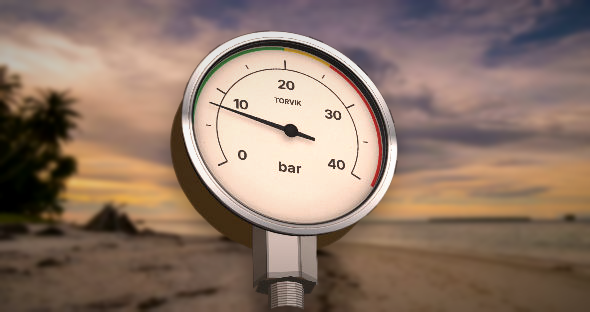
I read 7.5 bar
